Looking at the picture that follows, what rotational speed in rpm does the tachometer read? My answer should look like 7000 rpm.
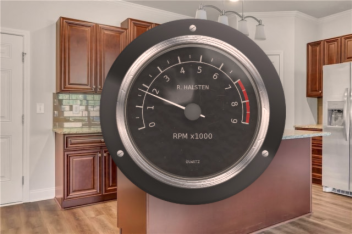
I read 1750 rpm
